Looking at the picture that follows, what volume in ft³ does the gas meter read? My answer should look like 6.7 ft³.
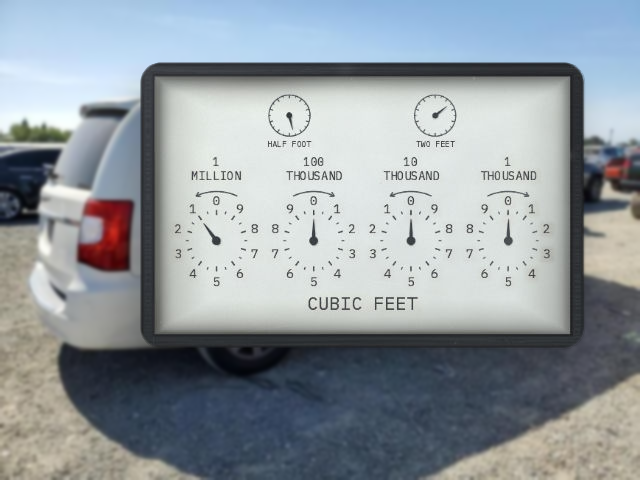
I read 100000 ft³
